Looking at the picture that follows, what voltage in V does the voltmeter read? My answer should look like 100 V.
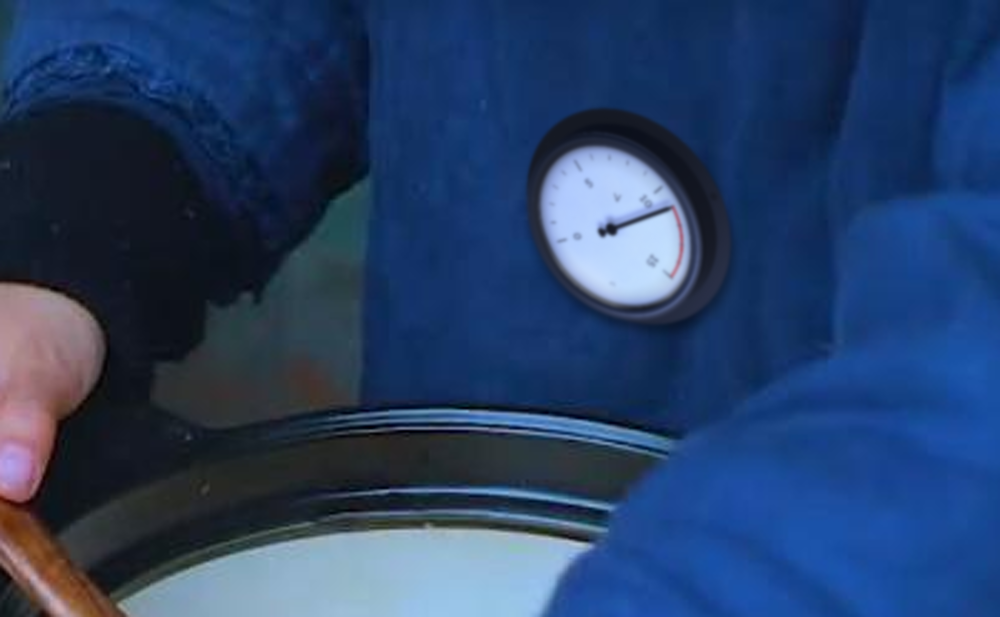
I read 11 V
